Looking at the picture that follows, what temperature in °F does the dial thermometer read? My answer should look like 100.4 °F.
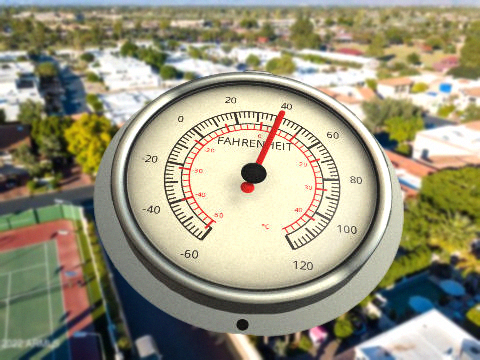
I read 40 °F
